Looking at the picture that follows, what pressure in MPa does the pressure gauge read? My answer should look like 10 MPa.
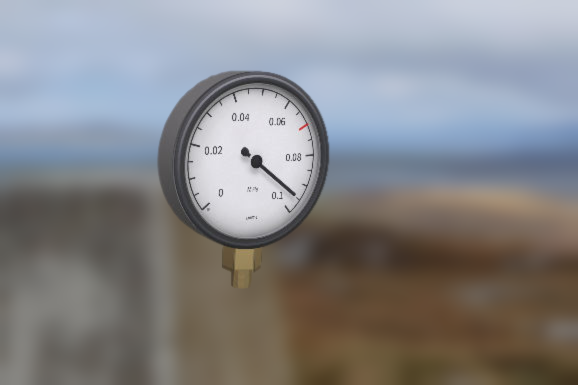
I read 0.095 MPa
